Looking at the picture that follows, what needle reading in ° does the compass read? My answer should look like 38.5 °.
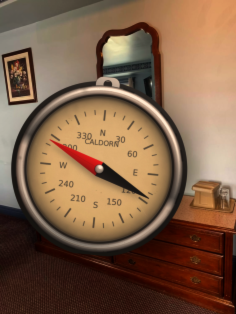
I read 295 °
